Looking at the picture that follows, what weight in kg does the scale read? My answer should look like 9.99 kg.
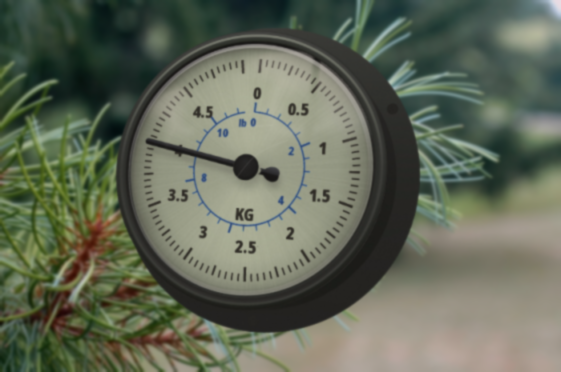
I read 4 kg
